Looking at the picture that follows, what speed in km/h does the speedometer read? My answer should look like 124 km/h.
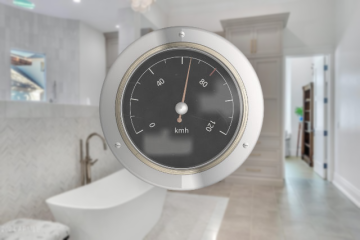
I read 65 km/h
